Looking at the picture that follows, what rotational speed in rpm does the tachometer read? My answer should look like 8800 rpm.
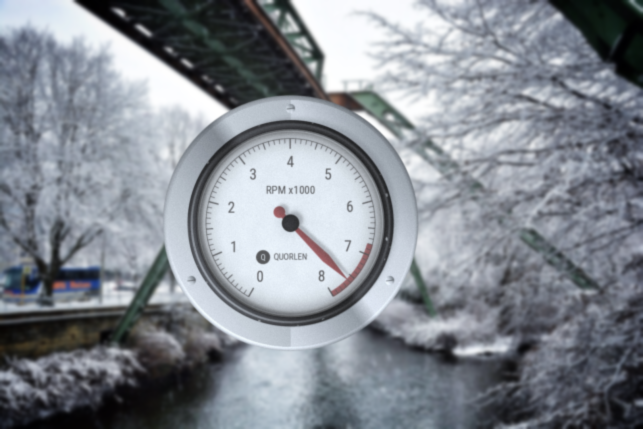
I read 7600 rpm
